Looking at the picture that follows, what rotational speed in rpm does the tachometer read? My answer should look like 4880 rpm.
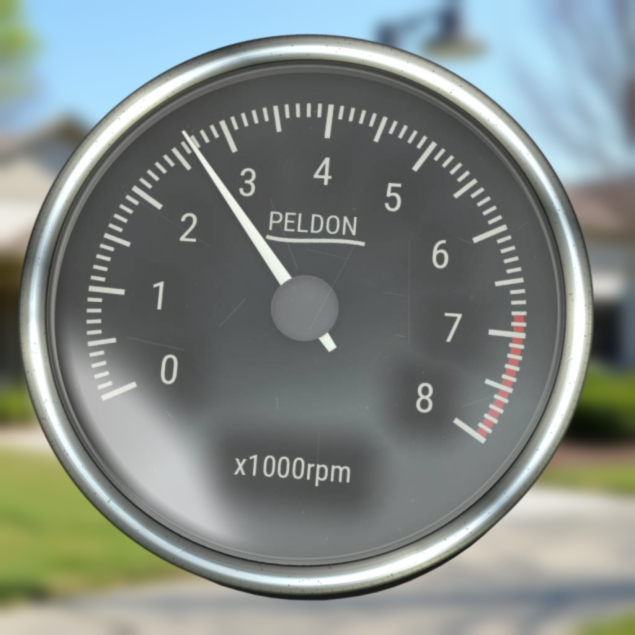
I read 2650 rpm
